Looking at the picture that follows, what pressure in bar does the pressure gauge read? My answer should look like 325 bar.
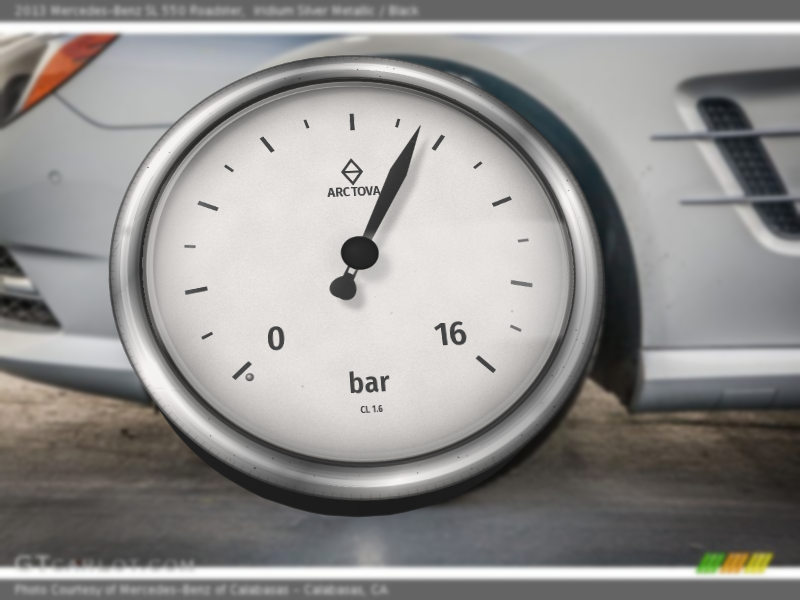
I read 9.5 bar
